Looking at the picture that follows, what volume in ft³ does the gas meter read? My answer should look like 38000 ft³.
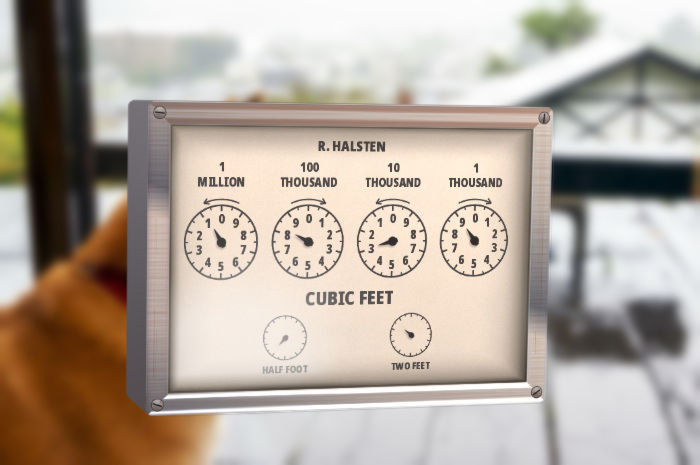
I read 82900 ft³
